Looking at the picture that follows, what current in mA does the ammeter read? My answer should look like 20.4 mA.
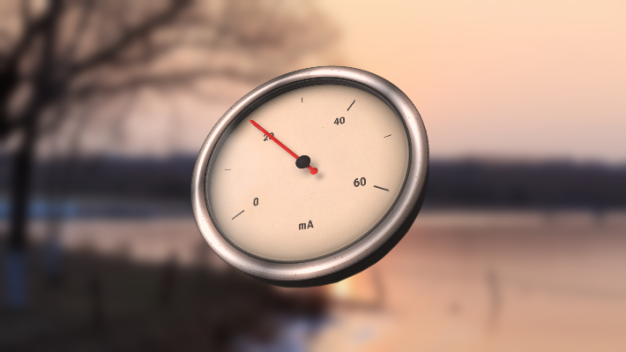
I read 20 mA
